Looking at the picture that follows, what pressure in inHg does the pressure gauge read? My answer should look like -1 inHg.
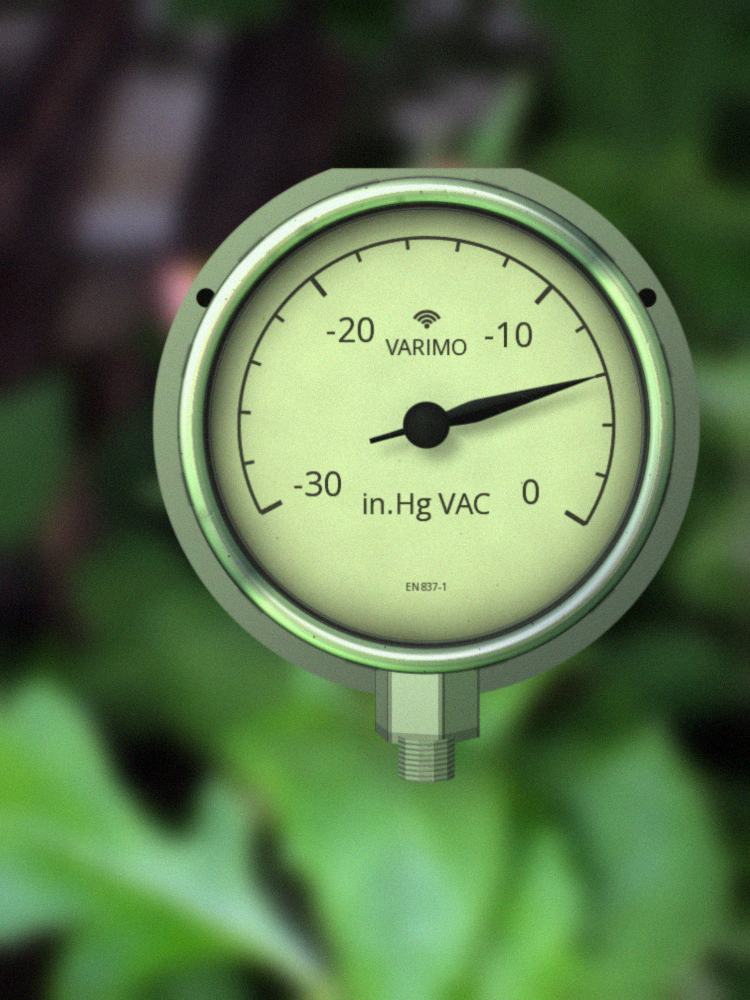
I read -6 inHg
